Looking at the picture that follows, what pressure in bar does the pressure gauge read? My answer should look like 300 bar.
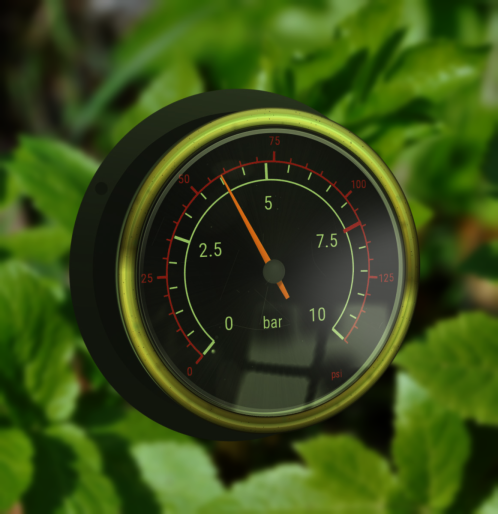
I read 4 bar
